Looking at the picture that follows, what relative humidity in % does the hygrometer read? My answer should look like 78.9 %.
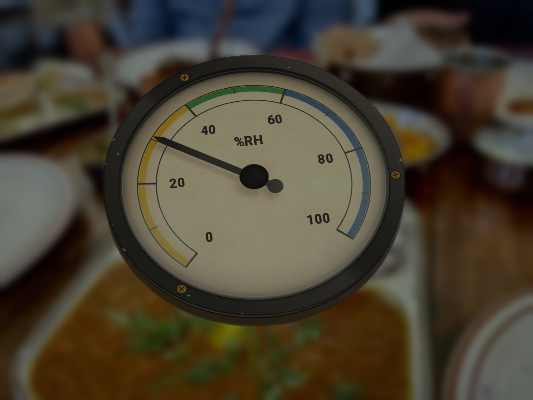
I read 30 %
